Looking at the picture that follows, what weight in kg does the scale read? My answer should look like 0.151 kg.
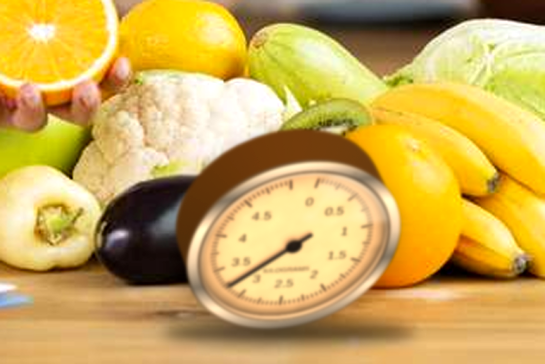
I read 3.25 kg
